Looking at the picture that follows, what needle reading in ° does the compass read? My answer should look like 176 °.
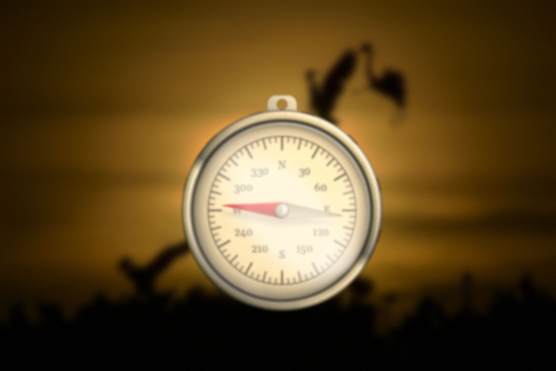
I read 275 °
